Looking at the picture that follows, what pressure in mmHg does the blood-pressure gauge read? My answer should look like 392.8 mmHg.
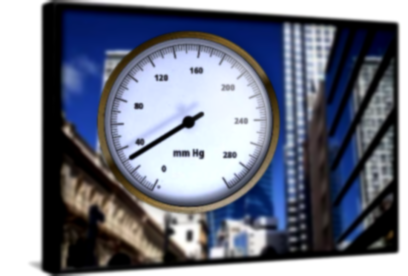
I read 30 mmHg
